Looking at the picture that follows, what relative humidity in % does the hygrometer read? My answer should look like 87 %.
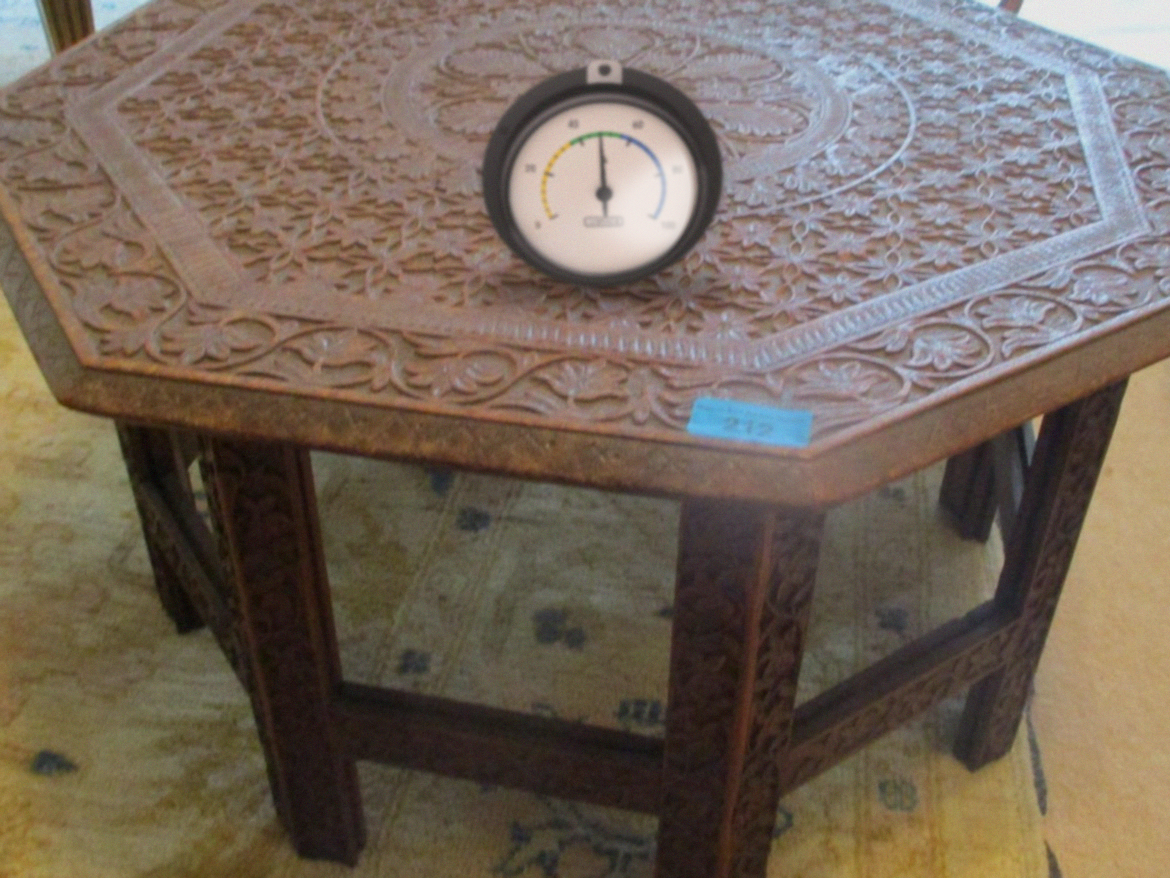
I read 48 %
